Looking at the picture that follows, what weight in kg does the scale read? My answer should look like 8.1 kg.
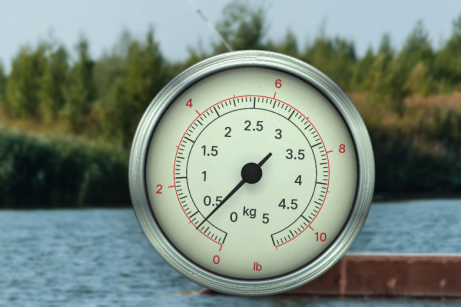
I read 0.35 kg
